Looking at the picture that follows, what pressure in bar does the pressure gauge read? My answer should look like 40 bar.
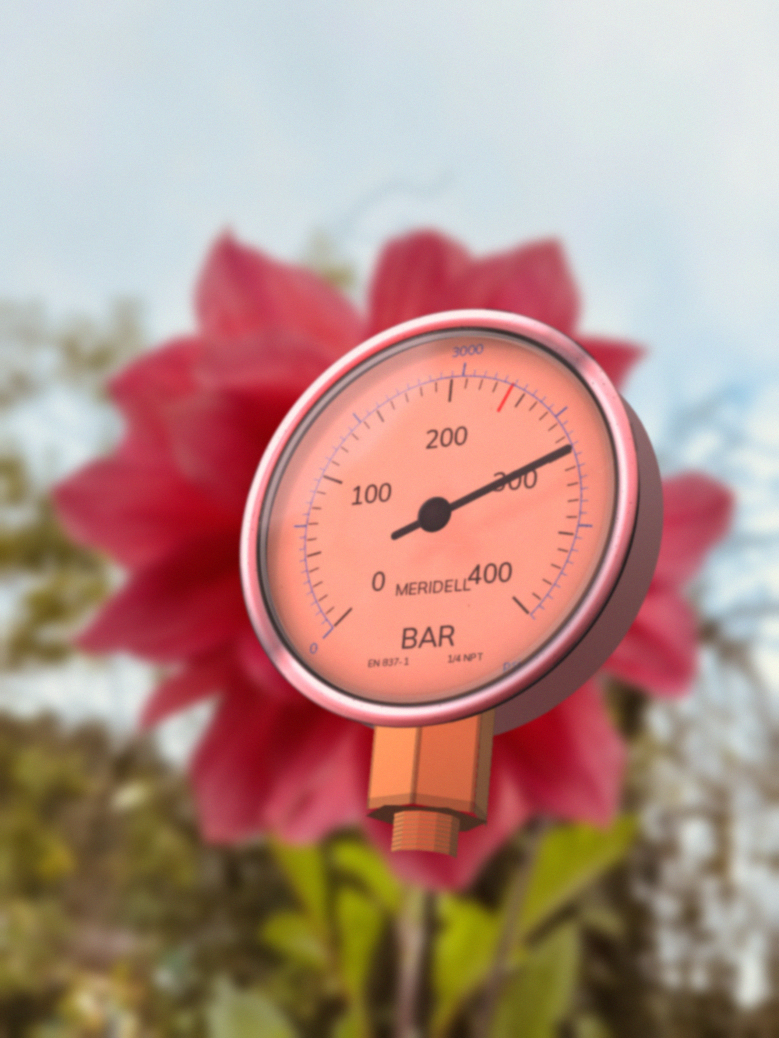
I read 300 bar
